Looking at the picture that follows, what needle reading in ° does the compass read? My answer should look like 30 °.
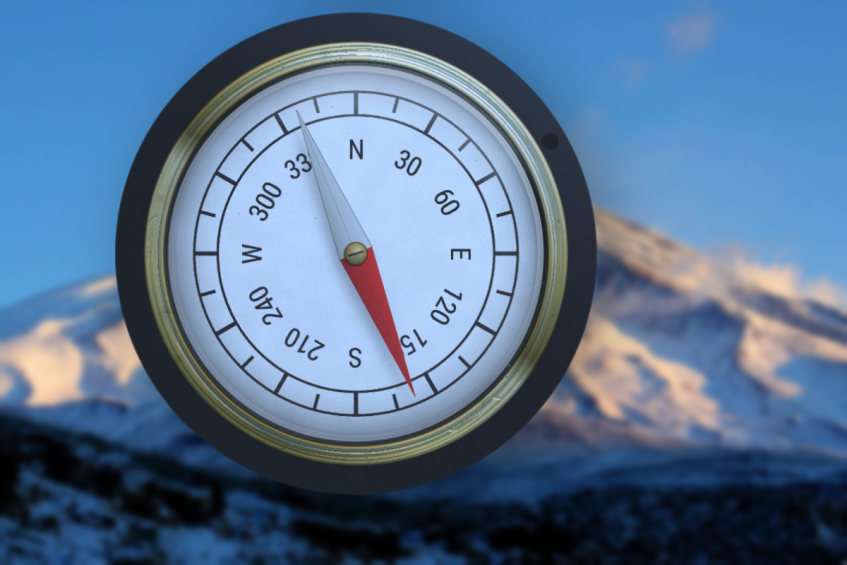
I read 157.5 °
